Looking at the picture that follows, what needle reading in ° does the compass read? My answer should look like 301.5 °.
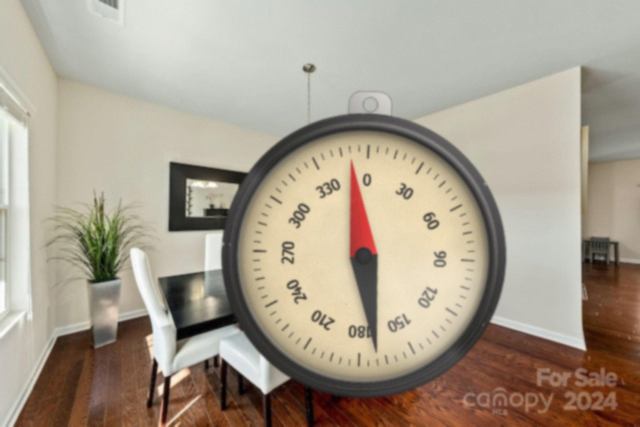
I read 350 °
